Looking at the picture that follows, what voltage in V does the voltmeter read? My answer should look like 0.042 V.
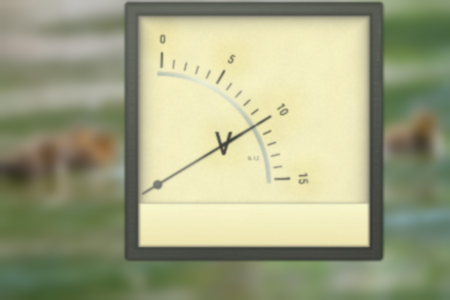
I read 10 V
